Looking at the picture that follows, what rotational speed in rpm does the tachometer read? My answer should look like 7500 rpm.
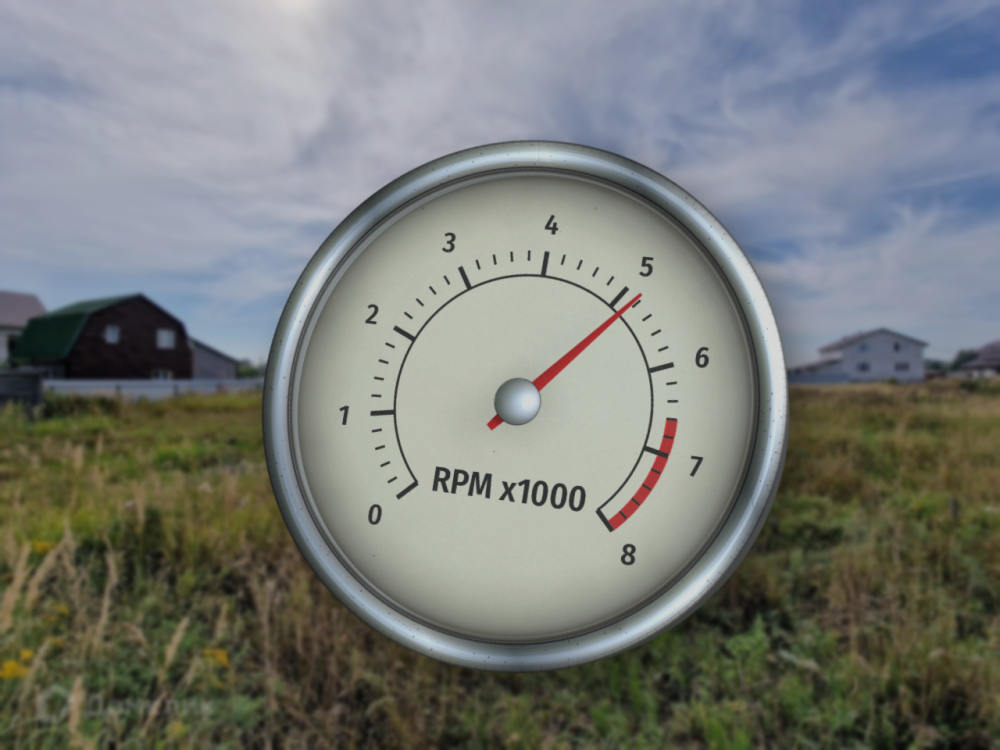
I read 5200 rpm
